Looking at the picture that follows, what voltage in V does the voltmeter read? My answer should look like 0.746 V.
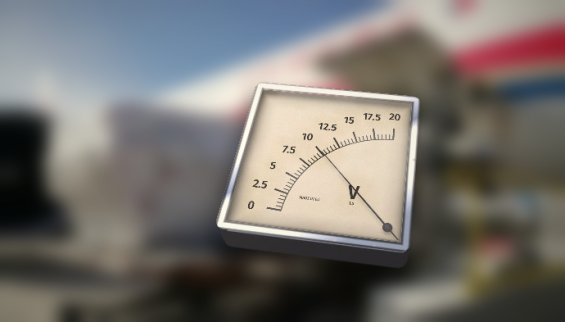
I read 10 V
